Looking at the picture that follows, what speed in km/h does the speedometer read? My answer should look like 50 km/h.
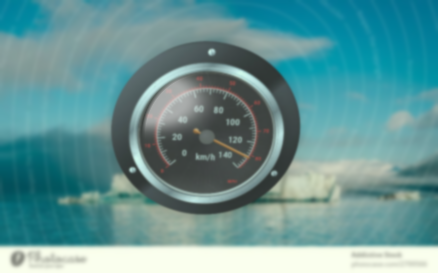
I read 130 km/h
